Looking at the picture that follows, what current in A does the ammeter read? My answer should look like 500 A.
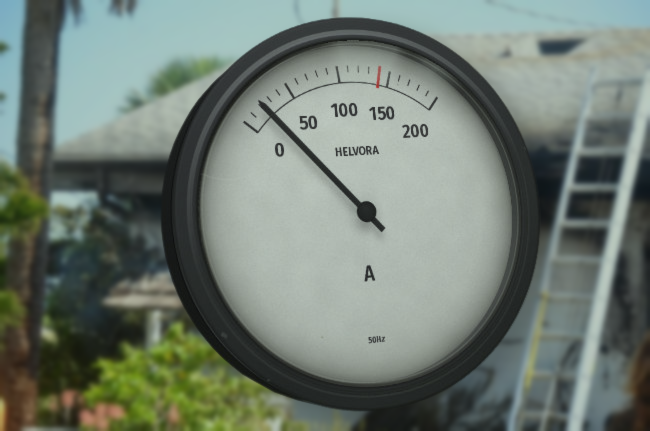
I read 20 A
